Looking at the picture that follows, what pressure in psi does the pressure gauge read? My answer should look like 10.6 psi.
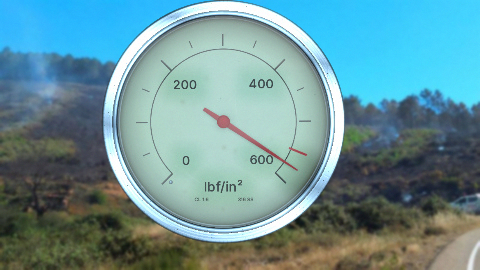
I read 575 psi
